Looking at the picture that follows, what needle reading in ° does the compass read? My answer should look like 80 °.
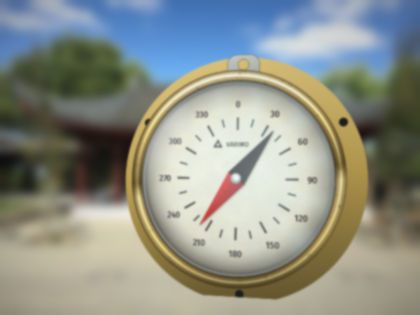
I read 217.5 °
